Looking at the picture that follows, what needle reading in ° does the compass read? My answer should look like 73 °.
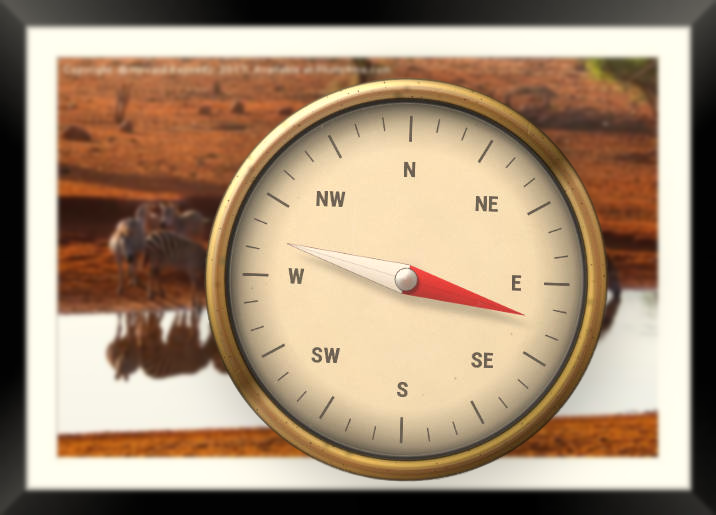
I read 105 °
